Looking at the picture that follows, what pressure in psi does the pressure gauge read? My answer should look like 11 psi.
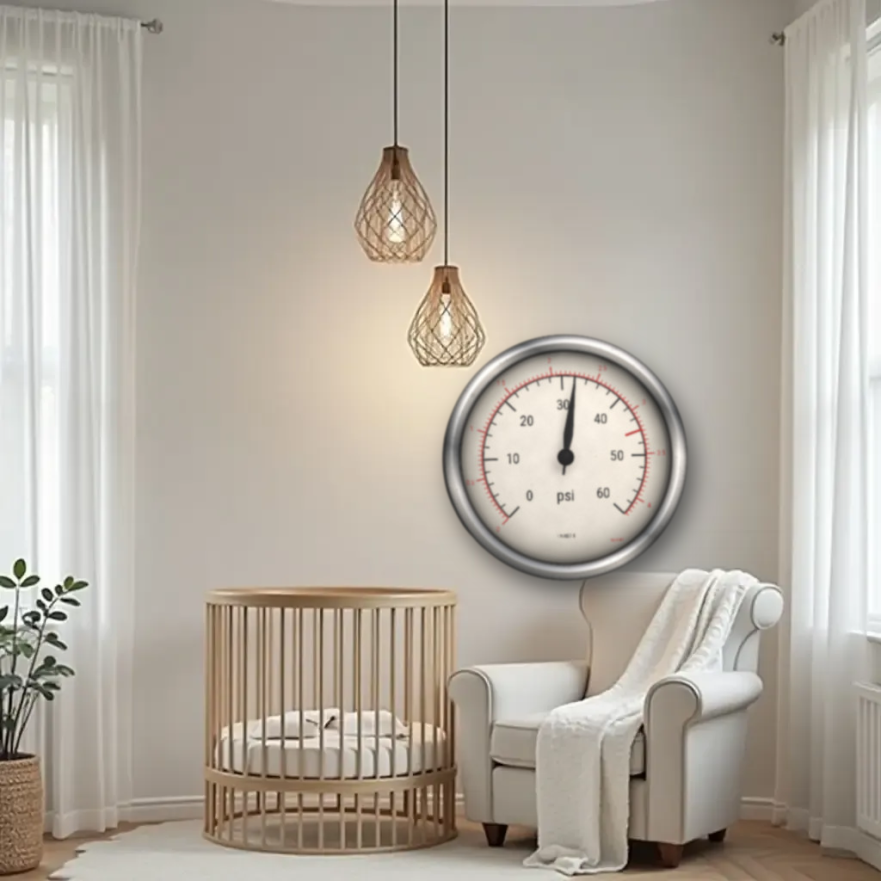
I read 32 psi
